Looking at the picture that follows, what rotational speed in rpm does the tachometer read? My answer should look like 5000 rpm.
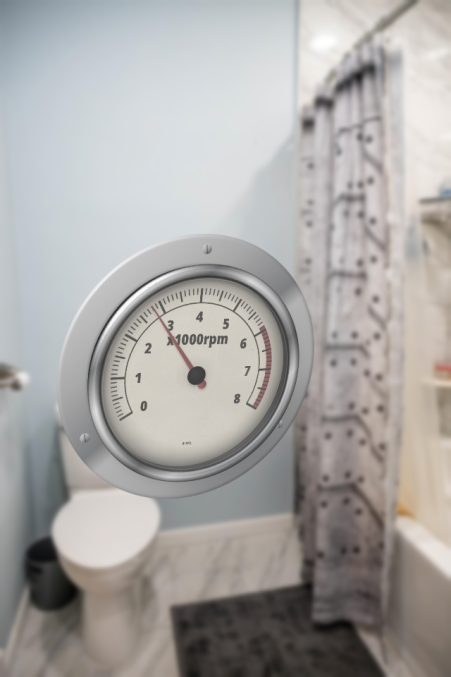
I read 2800 rpm
